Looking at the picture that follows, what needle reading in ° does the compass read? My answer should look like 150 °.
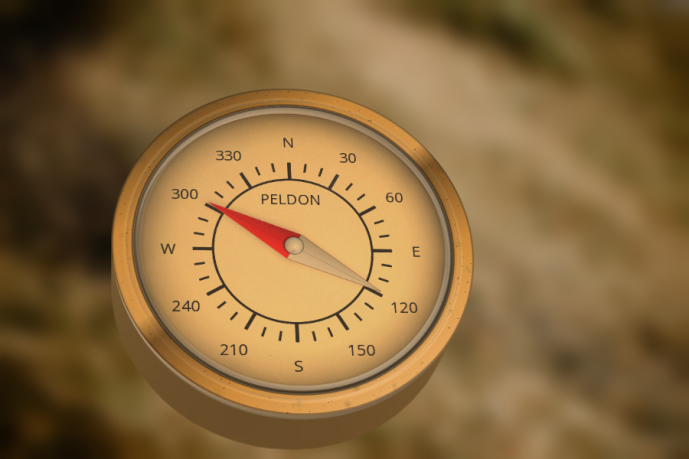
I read 300 °
